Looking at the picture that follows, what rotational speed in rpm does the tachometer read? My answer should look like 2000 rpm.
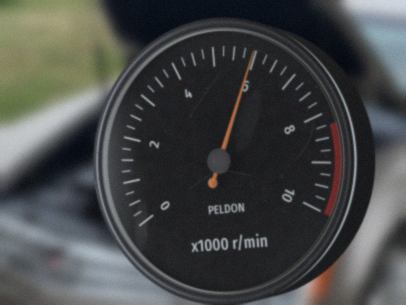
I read 6000 rpm
